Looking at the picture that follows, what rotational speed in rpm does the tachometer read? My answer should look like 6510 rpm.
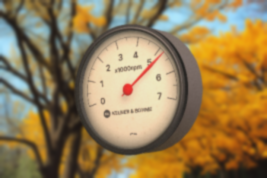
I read 5250 rpm
